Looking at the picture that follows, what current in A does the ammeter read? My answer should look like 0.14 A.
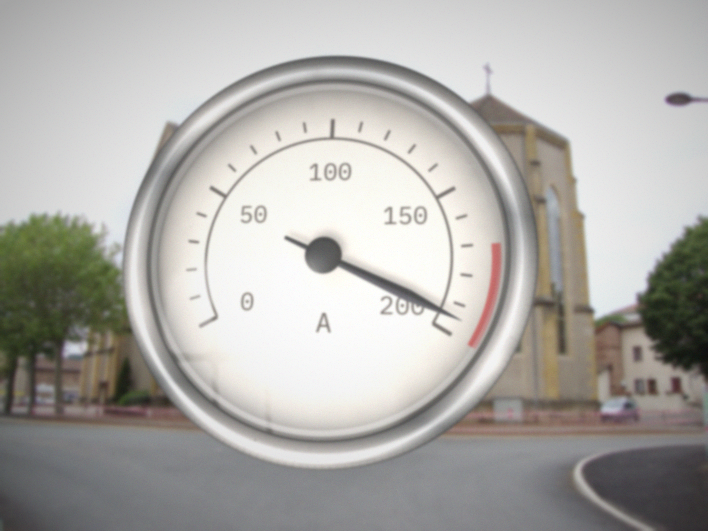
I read 195 A
